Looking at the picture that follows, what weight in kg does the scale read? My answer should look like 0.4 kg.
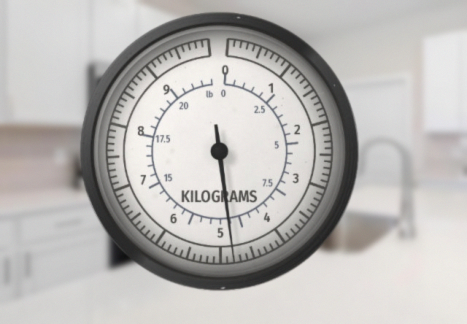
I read 4.8 kg
